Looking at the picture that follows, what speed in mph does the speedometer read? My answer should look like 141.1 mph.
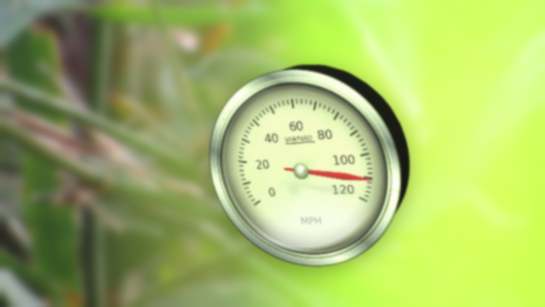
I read 110 mph
